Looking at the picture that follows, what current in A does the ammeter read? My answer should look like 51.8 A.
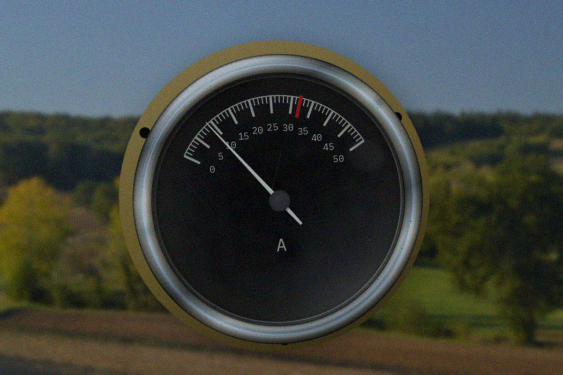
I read 9 A
